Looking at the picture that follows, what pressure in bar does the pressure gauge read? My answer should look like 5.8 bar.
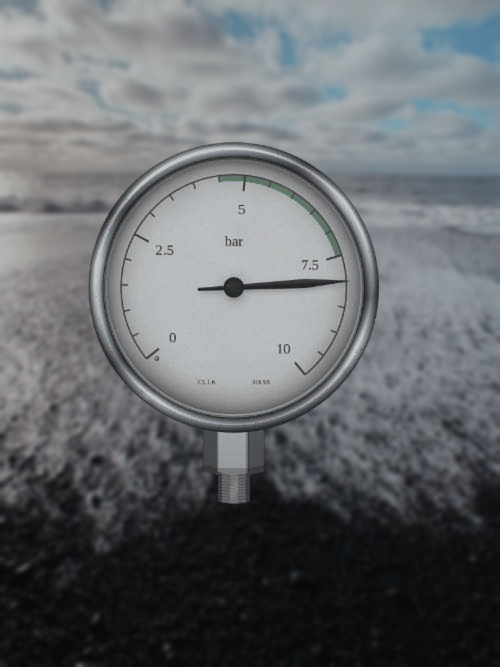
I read 8 bar
